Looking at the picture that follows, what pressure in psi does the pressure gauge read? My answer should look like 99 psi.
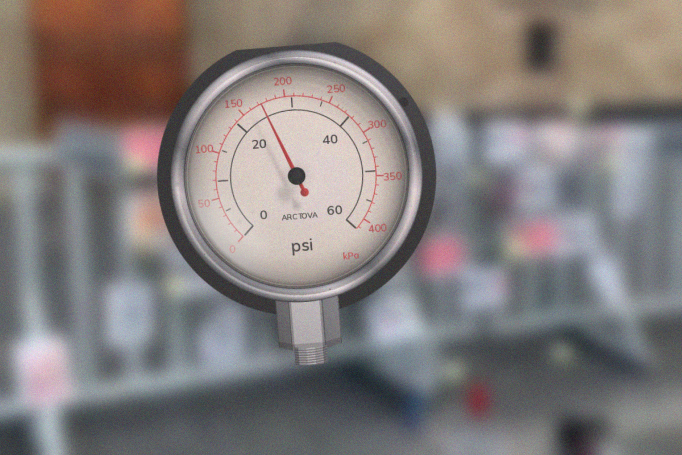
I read 25 psi
